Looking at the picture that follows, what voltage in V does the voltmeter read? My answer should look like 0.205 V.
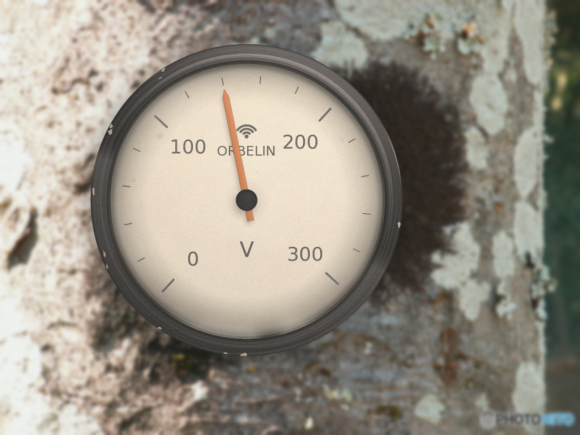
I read 140 V
